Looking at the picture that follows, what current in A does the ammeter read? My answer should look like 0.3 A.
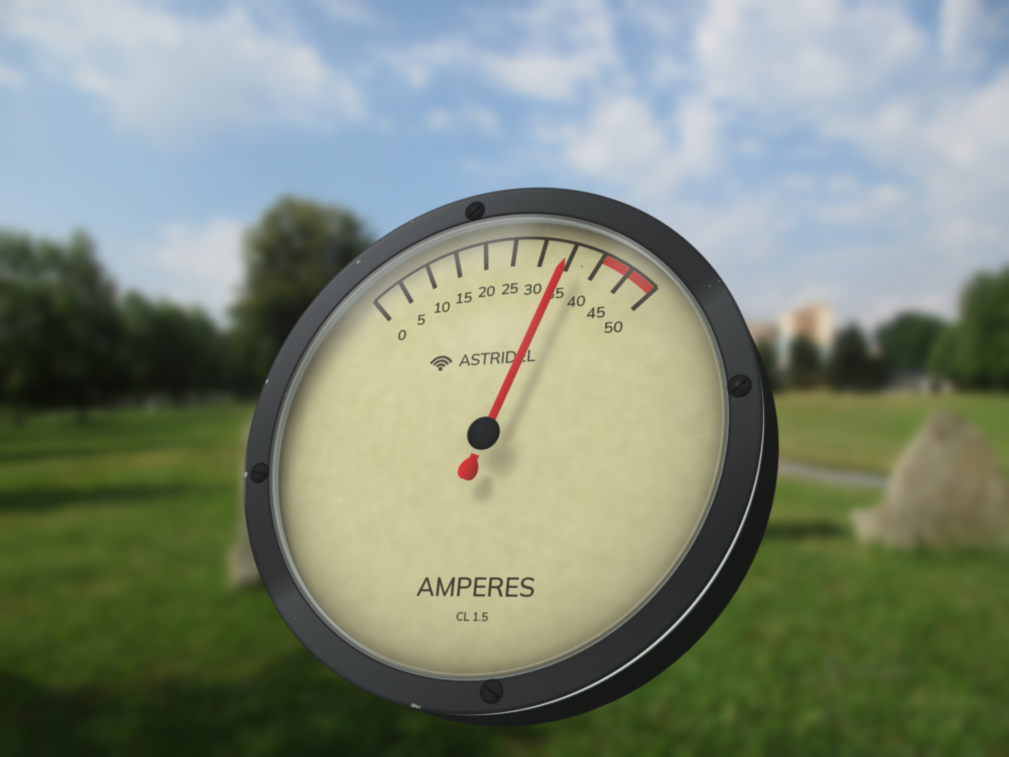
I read 35 A
